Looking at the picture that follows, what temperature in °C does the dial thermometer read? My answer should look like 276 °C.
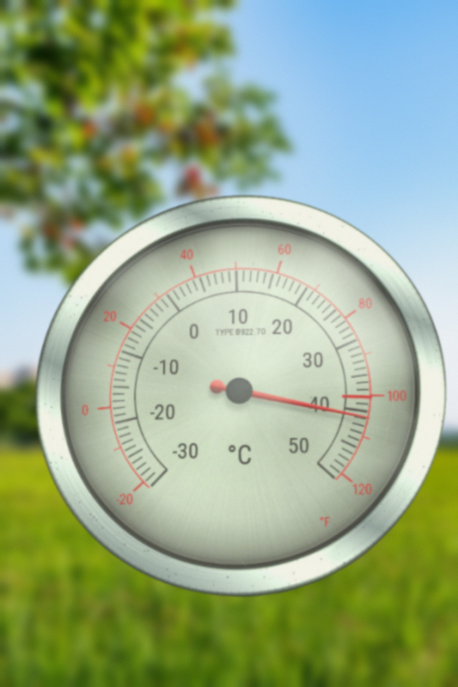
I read 41 °C
